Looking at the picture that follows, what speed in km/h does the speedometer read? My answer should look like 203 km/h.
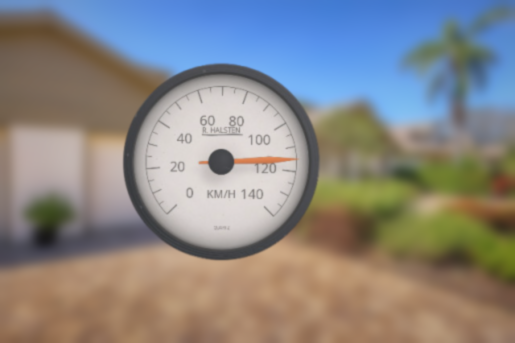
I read 115 km/h
